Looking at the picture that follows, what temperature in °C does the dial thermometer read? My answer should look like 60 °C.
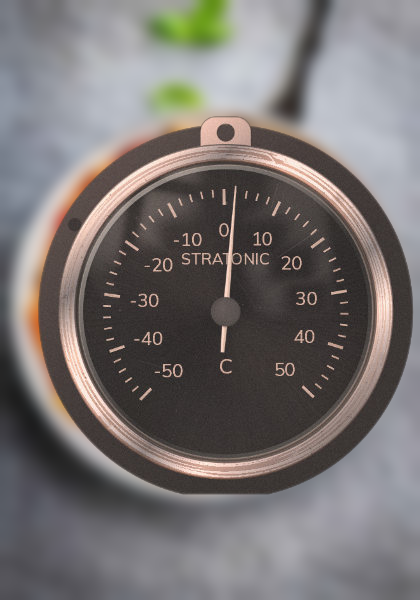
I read 2 °C
